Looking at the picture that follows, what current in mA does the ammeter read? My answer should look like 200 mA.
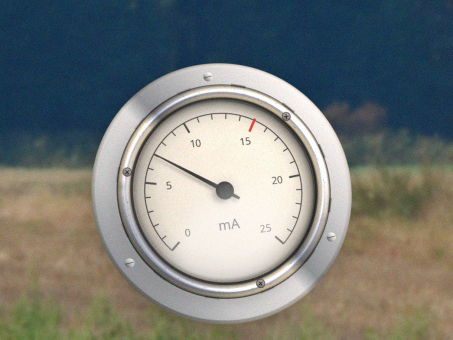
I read 7 mA
